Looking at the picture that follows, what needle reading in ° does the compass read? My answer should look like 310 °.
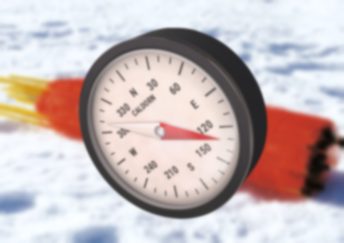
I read 130 °
